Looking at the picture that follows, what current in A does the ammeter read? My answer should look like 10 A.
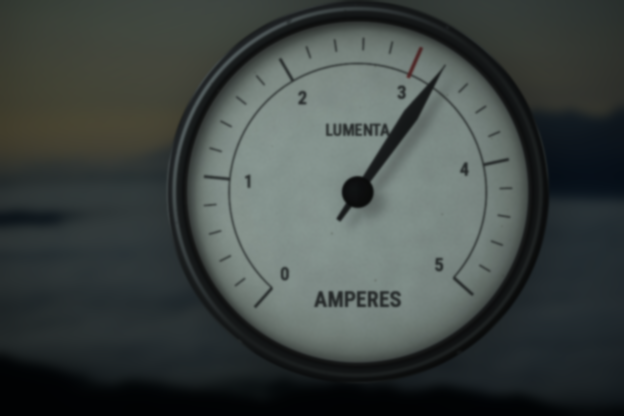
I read 3.2 A
